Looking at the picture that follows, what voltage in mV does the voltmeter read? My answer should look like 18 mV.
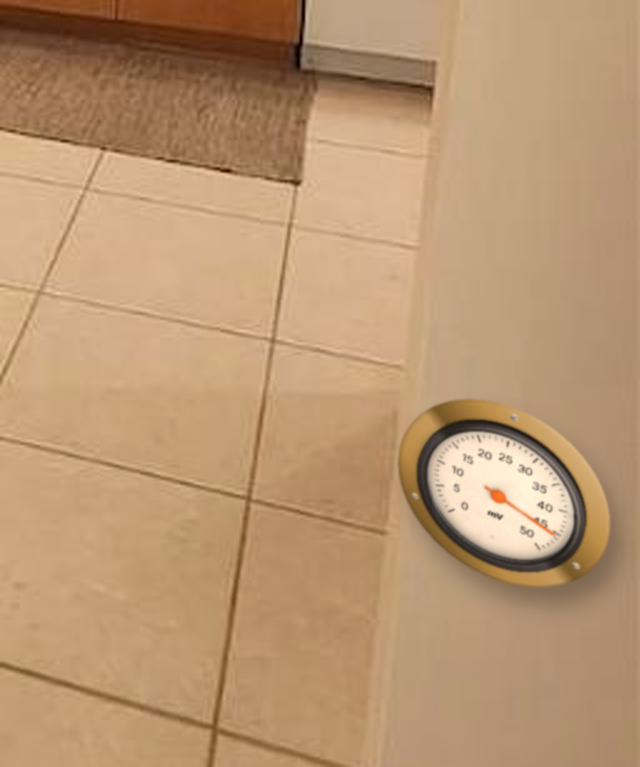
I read 45 mV
